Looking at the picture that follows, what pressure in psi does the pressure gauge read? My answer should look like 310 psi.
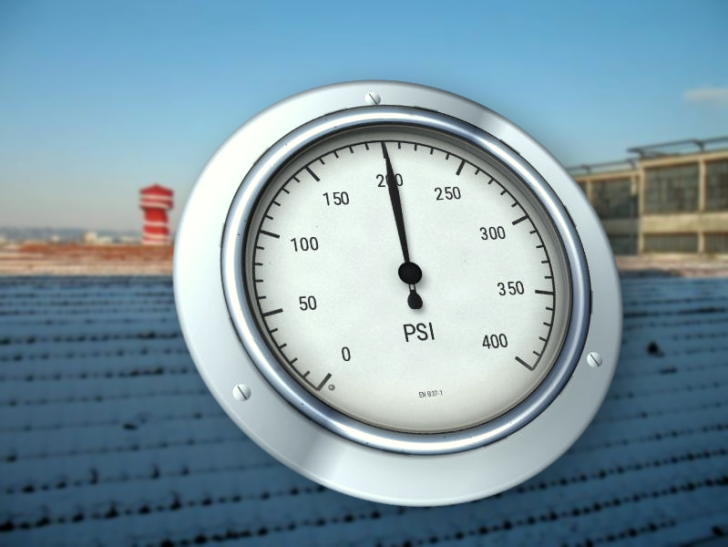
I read 200 psi
